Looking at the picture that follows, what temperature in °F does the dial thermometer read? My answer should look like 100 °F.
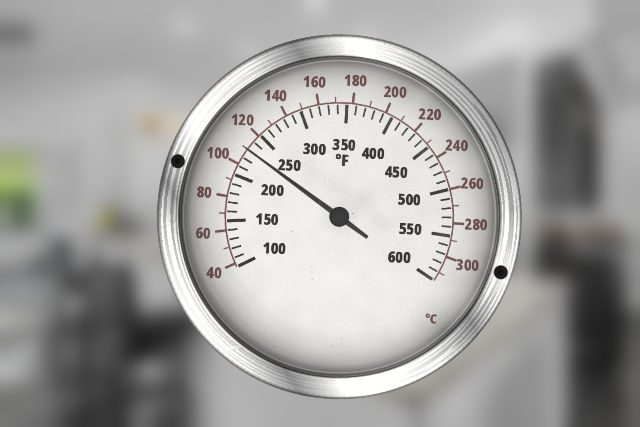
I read 230 °F
